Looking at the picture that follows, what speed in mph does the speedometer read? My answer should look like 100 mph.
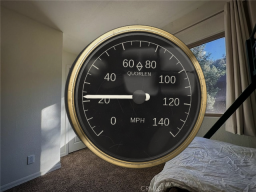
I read 22.5 mph
